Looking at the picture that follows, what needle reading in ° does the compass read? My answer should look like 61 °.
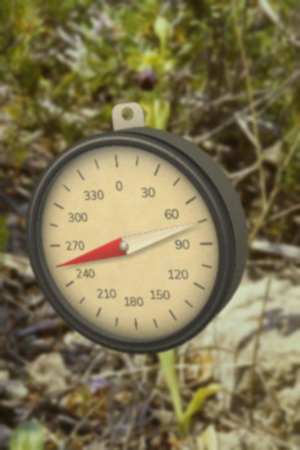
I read 255 °
